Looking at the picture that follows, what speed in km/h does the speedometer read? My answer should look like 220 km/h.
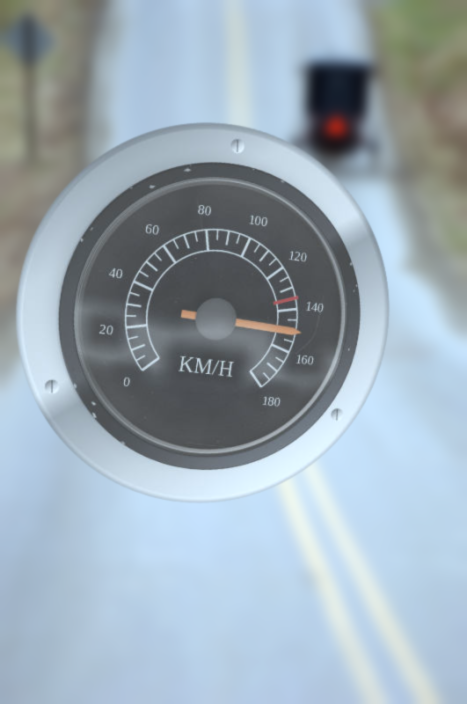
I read 150 km/h
